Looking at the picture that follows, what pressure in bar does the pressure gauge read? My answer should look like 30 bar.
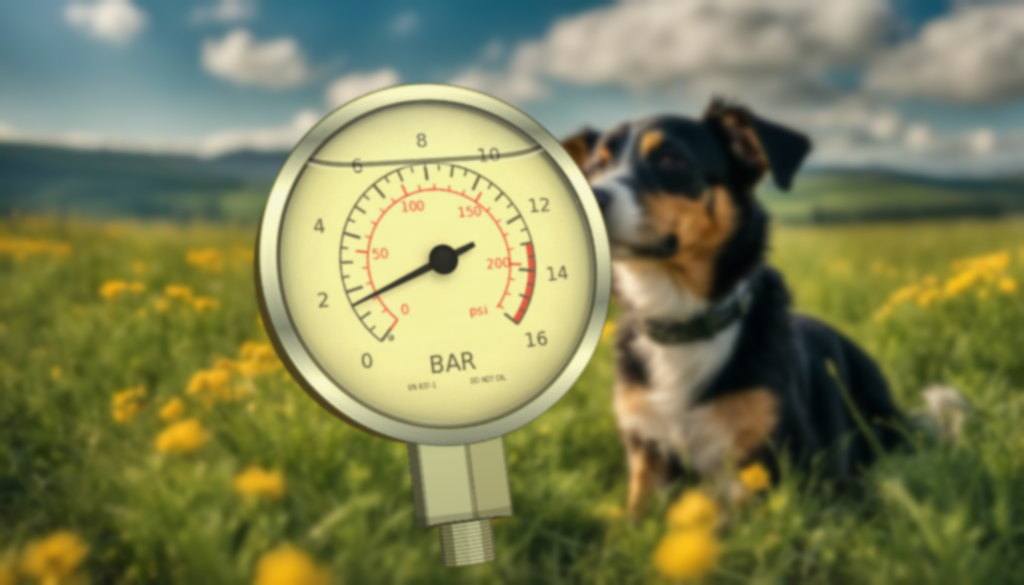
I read 1.5 bar
